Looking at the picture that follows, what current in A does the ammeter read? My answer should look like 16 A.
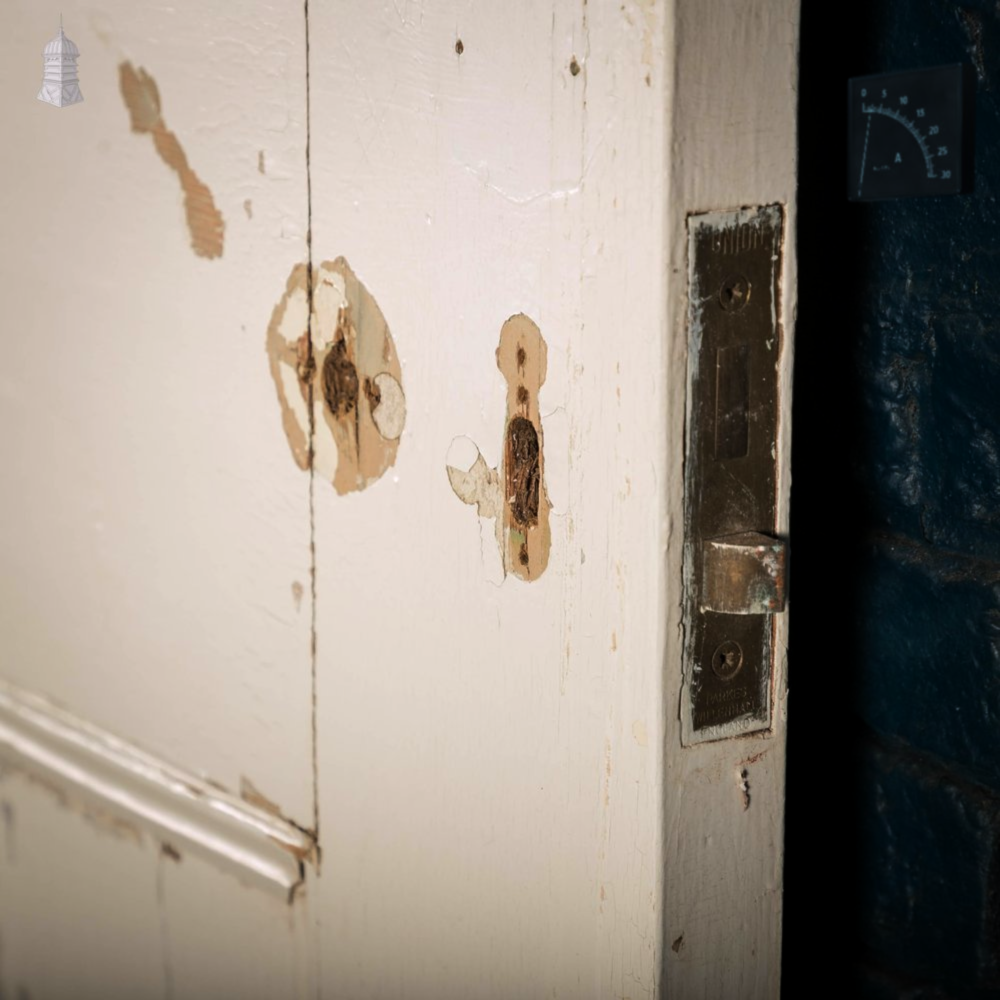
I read 2.5 A
